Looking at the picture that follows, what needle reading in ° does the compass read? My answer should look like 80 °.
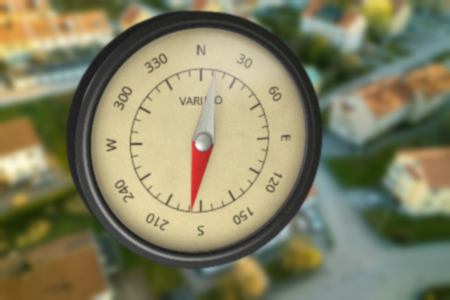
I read 190 °
